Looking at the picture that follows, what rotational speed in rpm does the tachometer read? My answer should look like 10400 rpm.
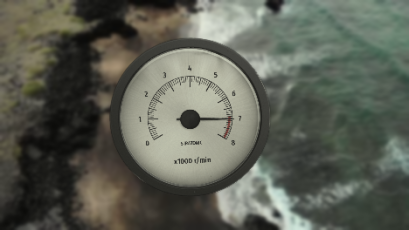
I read 7000 rpm
